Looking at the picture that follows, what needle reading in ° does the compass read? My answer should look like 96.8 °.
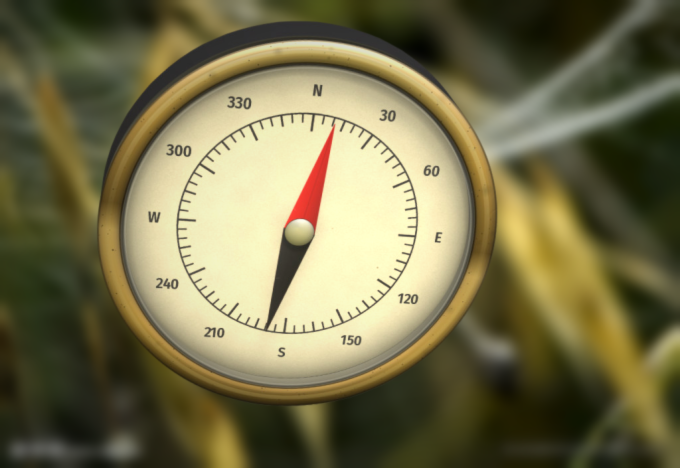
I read 10 °
